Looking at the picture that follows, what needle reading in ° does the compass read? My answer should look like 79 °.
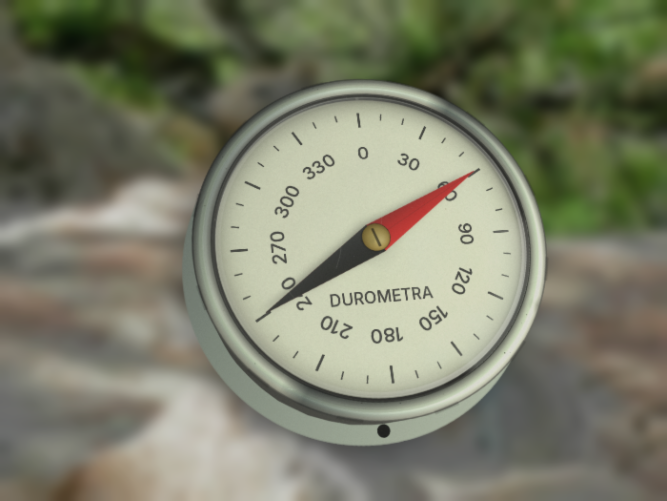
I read 60 °
